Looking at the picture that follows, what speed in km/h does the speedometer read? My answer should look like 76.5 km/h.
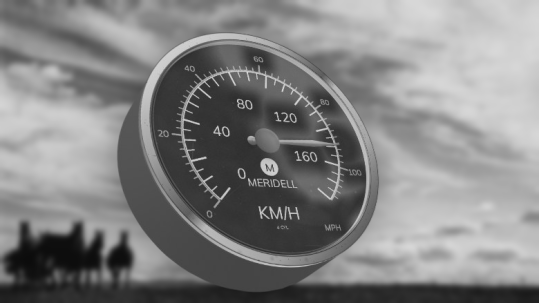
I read 150 km/h
